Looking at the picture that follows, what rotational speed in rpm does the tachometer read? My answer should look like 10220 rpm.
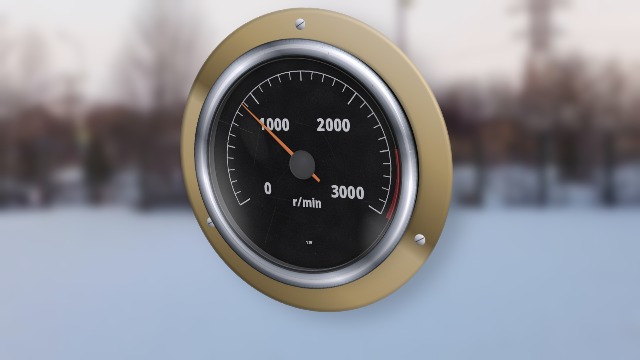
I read 900 rpm
